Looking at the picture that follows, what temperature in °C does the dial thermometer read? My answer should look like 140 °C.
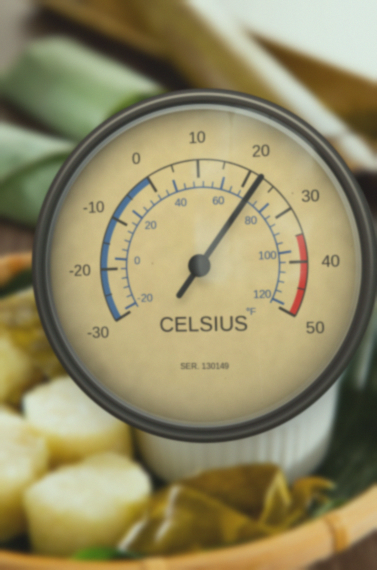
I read 22.5 °C
